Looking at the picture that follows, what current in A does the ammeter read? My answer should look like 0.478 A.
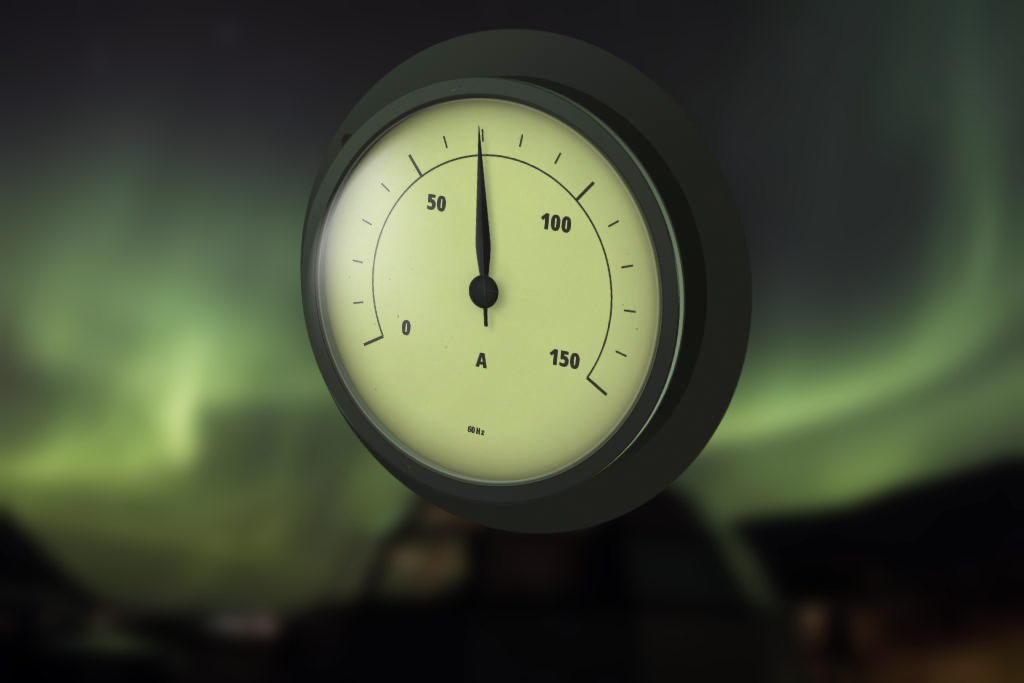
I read 70 A
